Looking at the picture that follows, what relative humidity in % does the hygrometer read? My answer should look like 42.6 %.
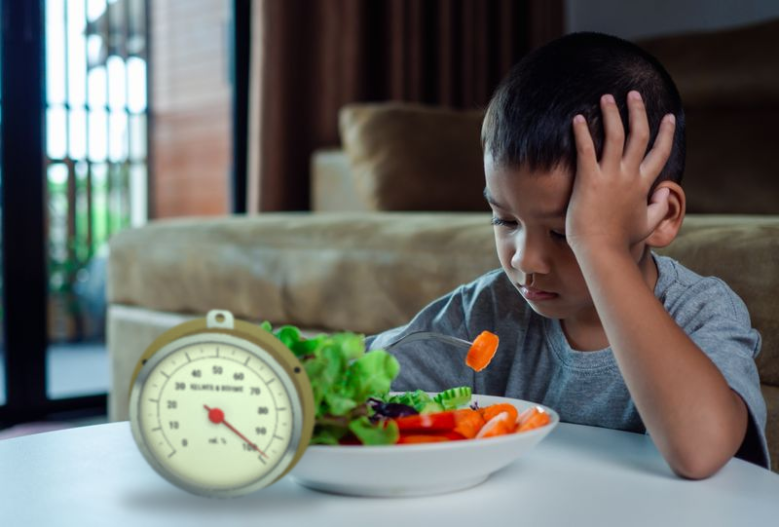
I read 97.5 %
